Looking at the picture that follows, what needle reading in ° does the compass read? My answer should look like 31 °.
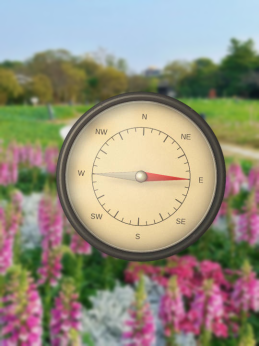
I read 90 °
